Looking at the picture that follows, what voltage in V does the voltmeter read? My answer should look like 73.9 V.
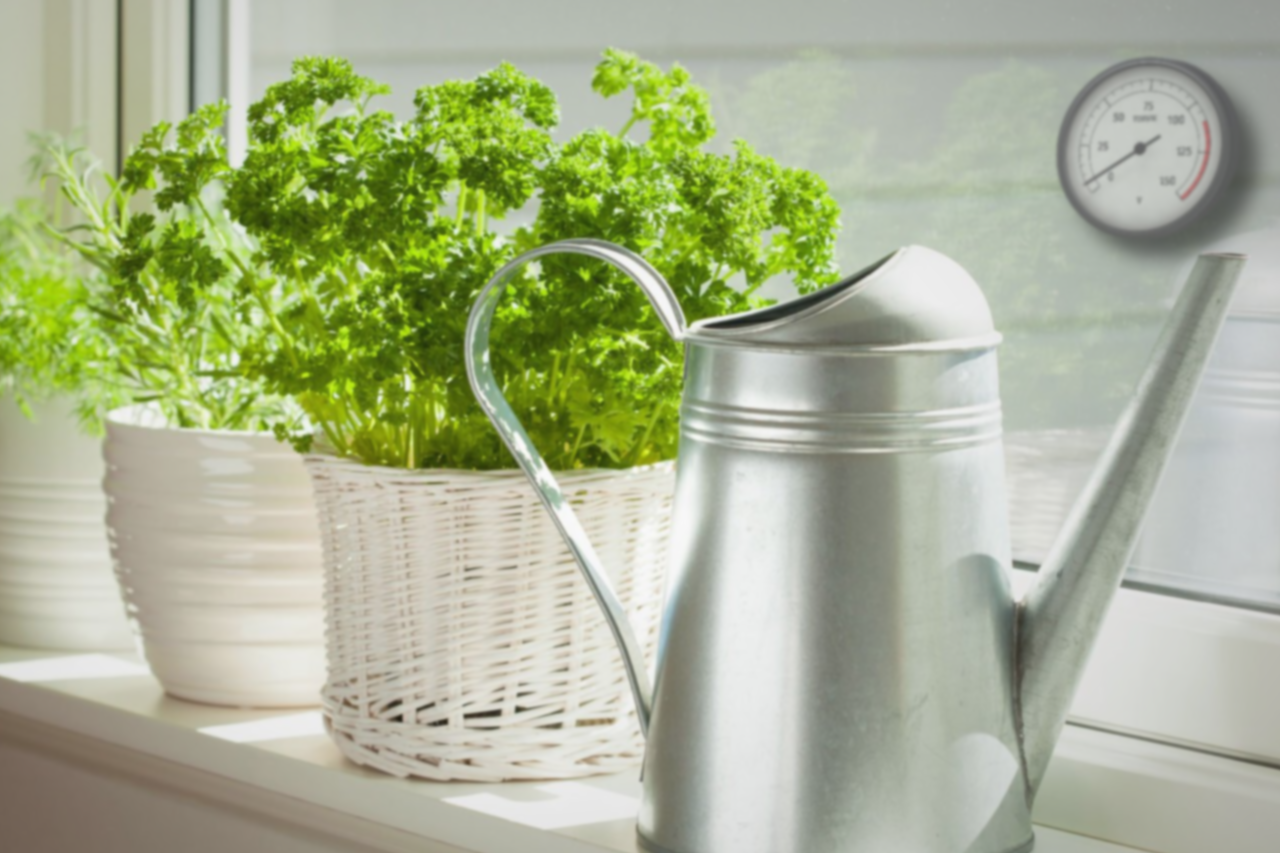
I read 5 V
